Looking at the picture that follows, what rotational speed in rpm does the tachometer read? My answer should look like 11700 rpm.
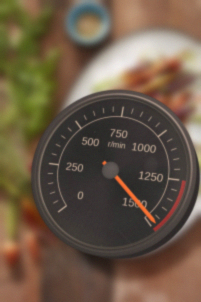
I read 1475 rpm
